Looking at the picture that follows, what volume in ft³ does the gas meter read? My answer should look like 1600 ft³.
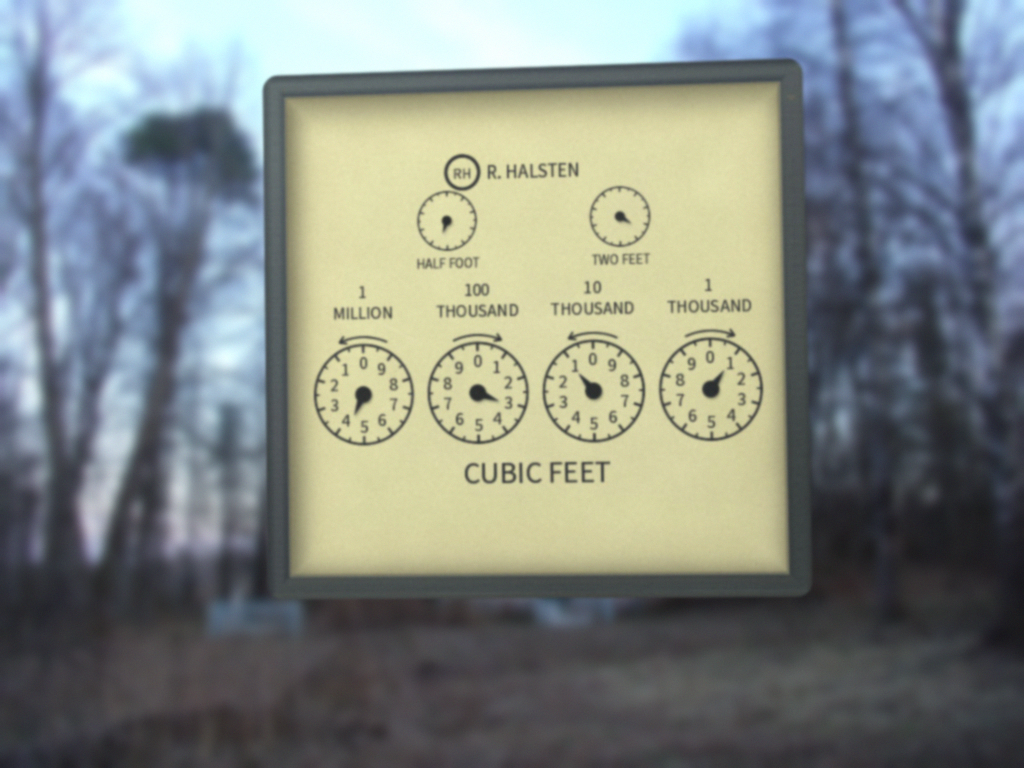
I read 431100 ft³
